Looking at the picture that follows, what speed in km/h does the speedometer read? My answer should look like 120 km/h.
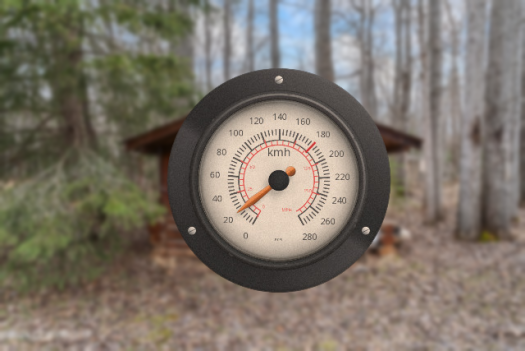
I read 20 km/h
